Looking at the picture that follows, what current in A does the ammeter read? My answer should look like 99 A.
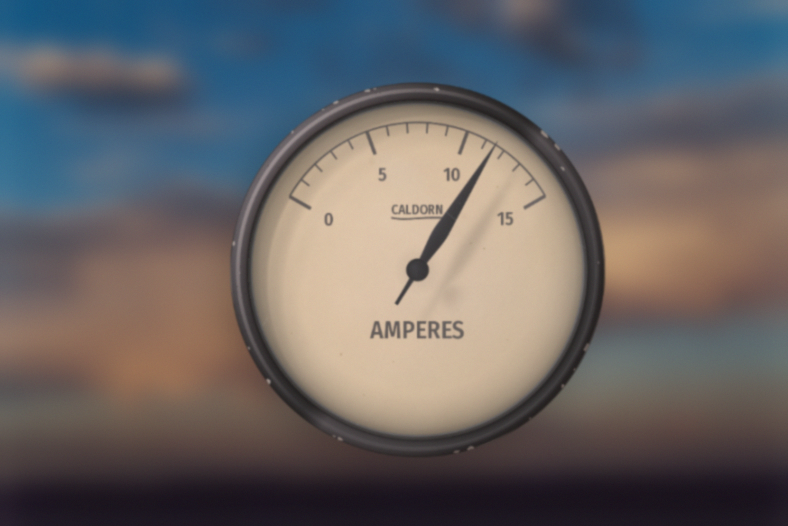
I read 11.5 A
